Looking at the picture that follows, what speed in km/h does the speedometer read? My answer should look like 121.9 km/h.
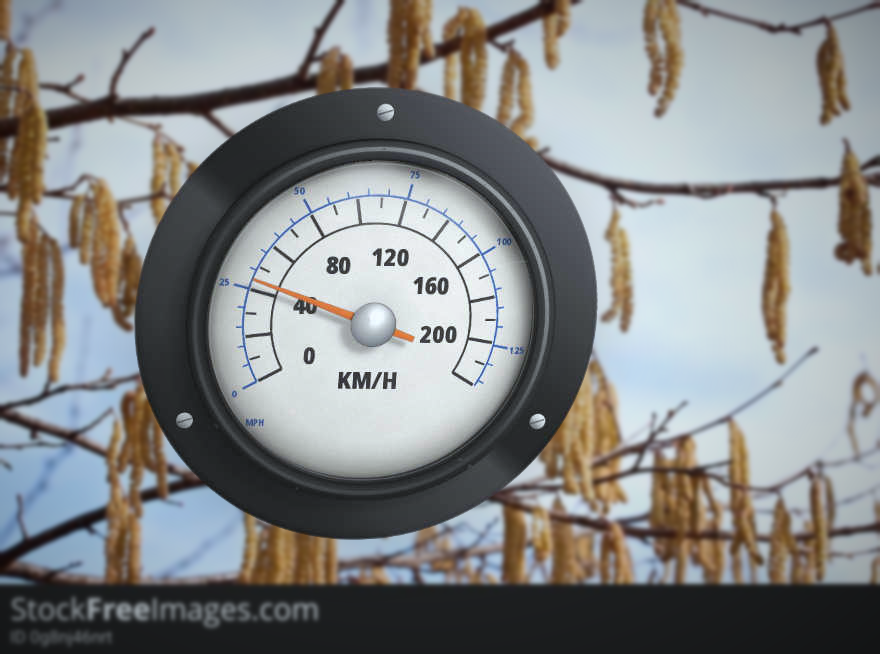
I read 45 km/h
